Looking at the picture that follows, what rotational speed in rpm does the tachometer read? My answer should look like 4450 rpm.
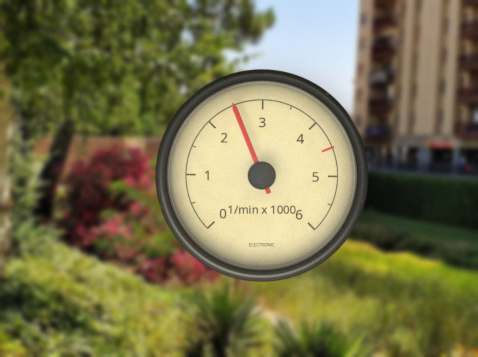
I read 2500 rpm
